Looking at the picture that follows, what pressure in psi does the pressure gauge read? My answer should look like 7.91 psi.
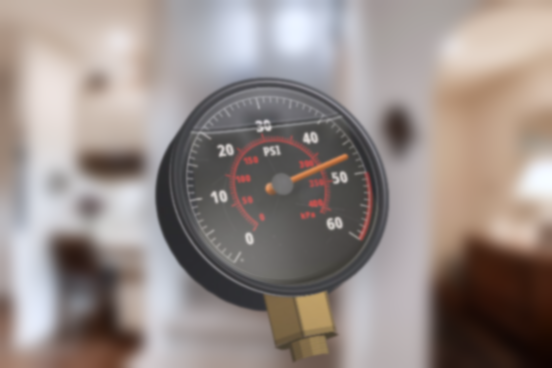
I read 47 psi
